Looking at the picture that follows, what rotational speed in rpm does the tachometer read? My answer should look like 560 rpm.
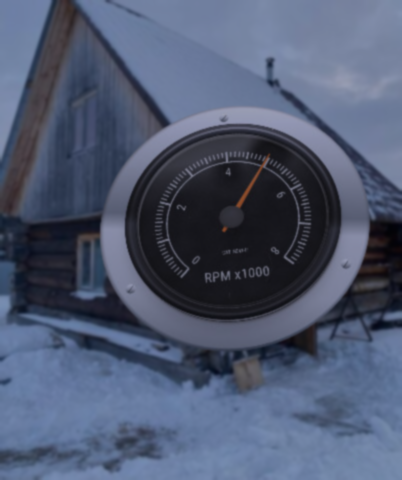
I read 5000 rpm
